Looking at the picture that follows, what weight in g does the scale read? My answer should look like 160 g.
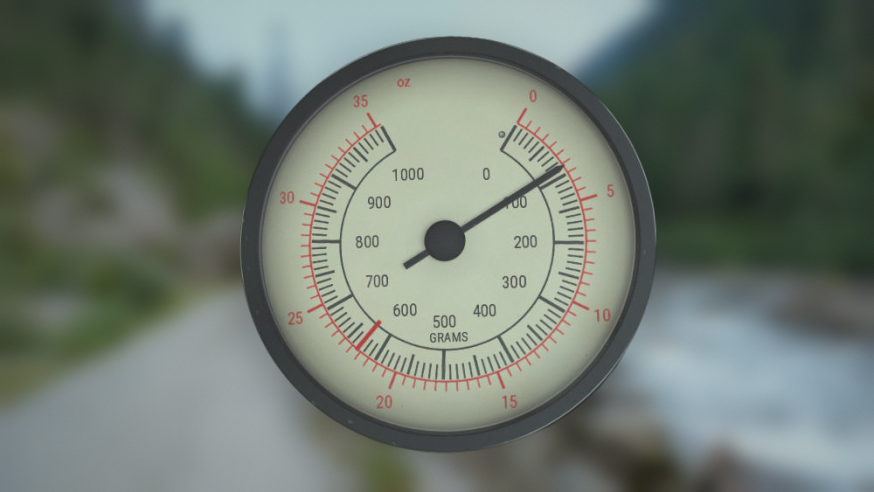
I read 90 g
